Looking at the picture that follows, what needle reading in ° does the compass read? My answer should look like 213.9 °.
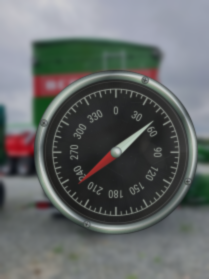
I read 230 °
